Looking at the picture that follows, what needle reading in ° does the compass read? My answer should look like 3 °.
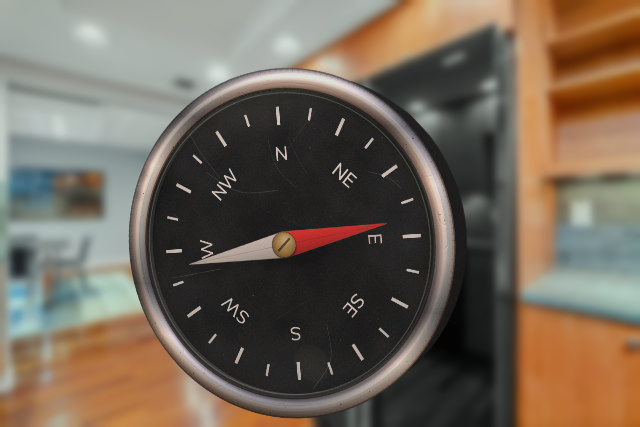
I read 82.5 °
